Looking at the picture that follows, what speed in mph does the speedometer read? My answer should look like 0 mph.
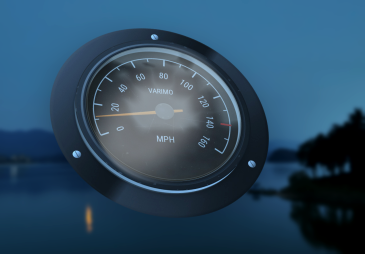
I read 10 mph
